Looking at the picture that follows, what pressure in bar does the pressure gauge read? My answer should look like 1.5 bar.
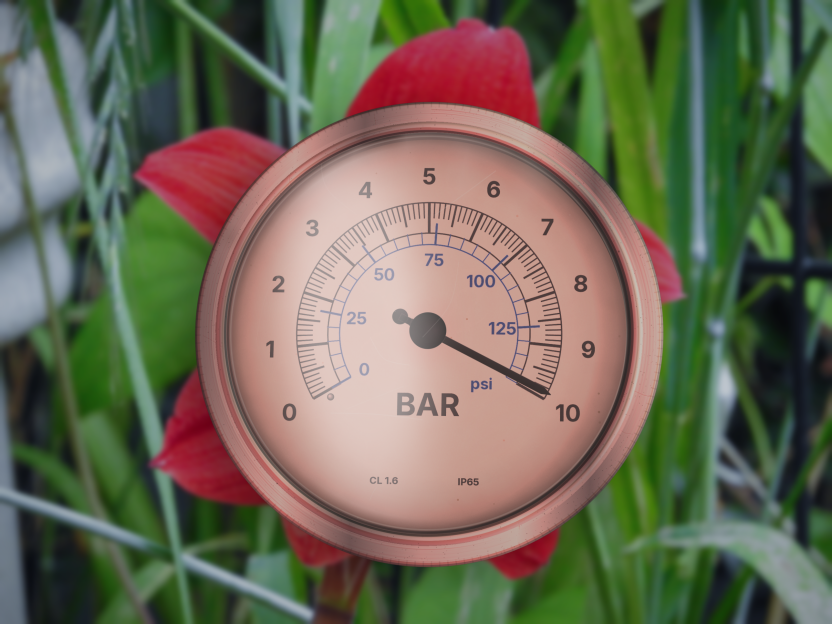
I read 9.9 bar
